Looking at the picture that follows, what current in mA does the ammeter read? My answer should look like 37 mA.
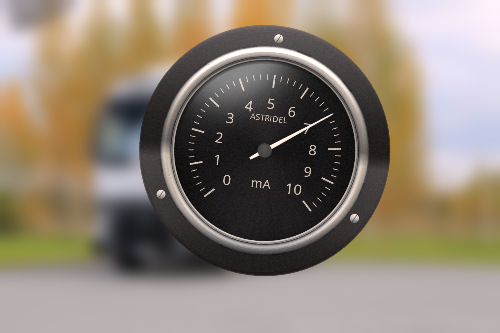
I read 7 mA
